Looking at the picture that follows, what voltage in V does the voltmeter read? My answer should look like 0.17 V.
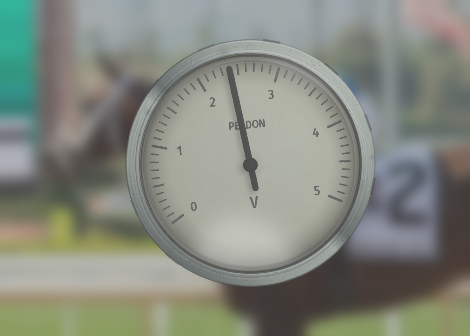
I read 2.4 V
